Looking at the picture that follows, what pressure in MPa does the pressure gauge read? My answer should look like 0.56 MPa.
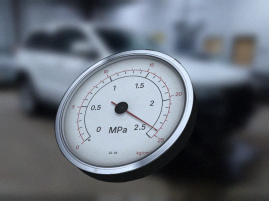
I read 2.4 MPa
